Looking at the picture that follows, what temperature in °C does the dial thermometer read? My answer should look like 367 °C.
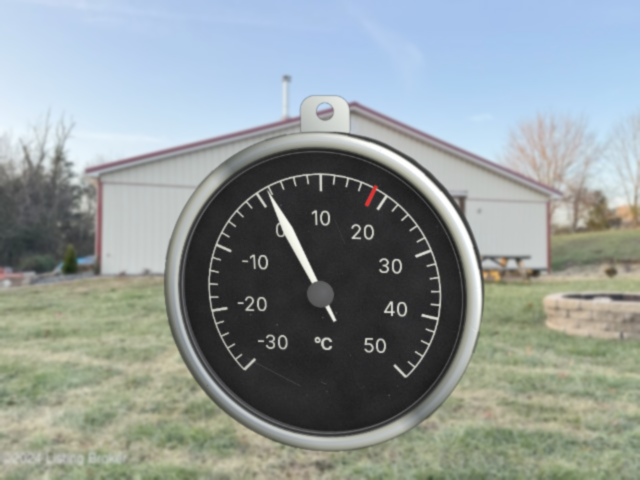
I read 2 °C
